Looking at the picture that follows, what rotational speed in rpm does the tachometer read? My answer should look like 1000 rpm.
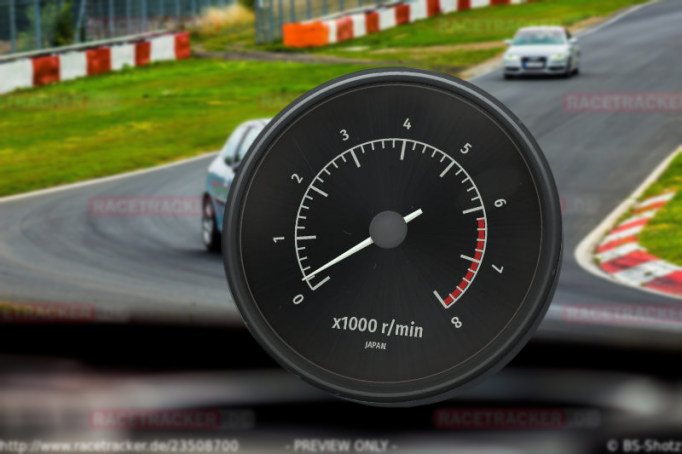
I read 200 rpm
